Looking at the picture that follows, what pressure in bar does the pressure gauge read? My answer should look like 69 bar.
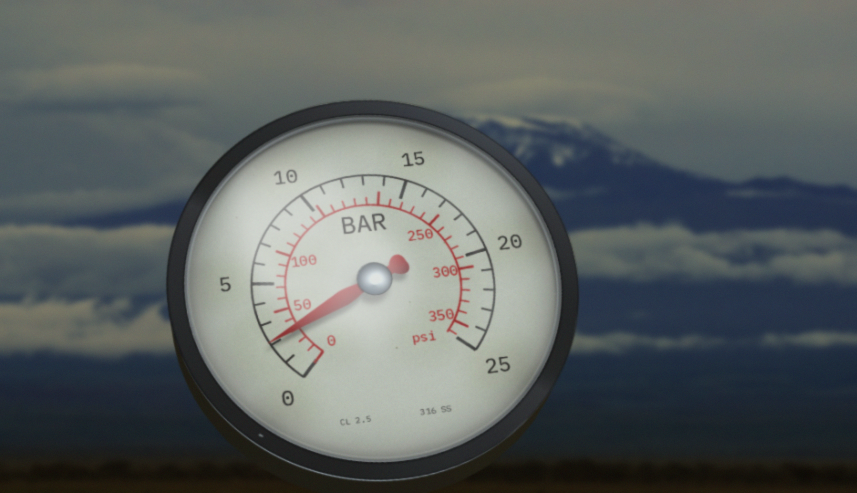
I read 2 bar
